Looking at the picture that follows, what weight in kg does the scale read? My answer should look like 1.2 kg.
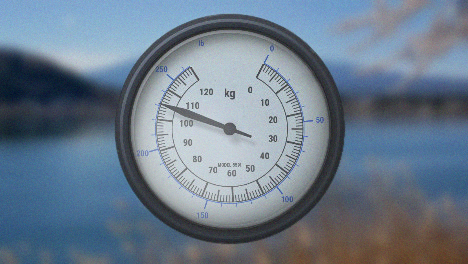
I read 105 kg
